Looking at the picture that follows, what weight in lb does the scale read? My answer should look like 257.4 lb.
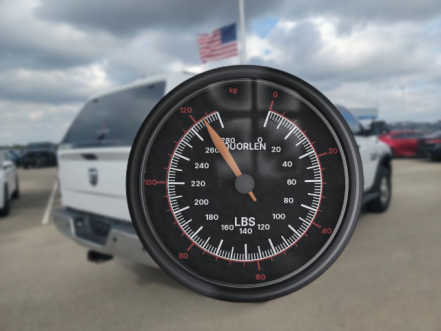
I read 270 lb
